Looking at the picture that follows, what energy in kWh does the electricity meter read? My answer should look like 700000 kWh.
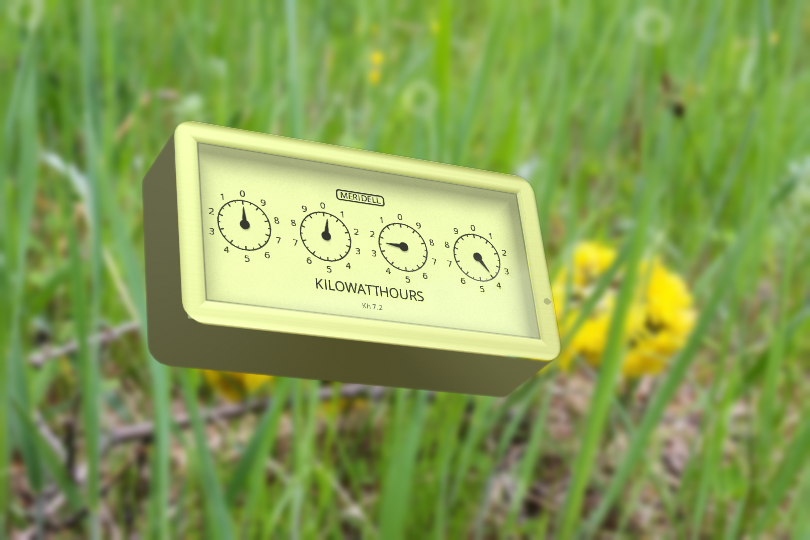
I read 24 kWh
